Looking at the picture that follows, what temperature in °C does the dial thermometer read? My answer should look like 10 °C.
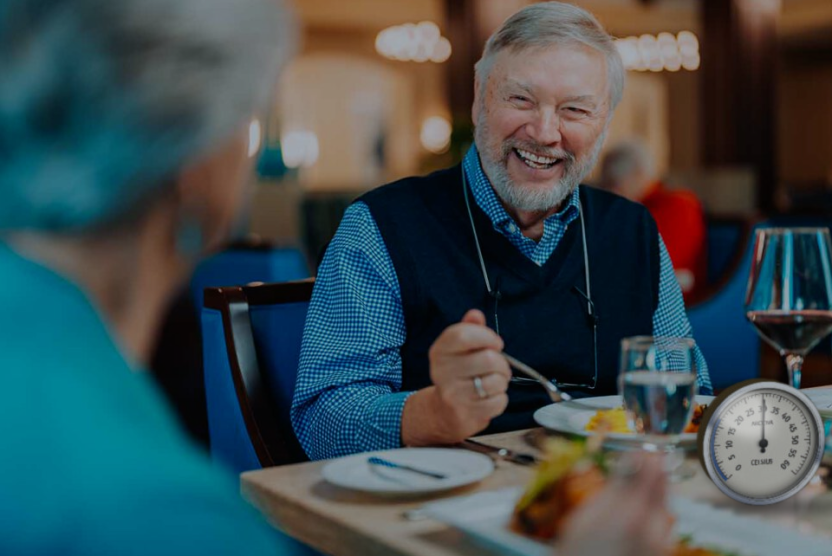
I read 30 °C
